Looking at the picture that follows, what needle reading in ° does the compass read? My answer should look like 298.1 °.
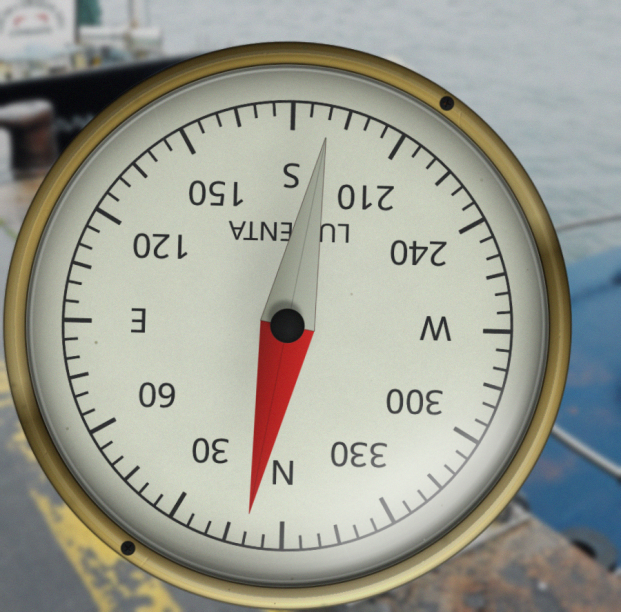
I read 10 °
